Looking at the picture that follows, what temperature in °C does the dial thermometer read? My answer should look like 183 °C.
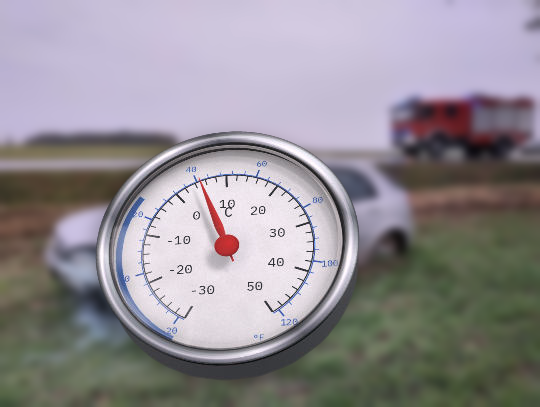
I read 5 °C
